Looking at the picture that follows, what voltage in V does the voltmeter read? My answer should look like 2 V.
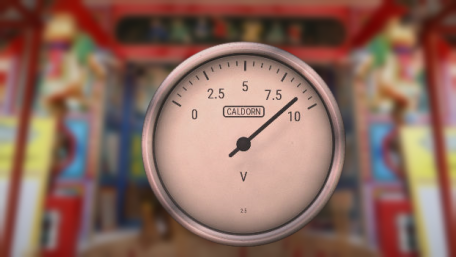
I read 9 V
